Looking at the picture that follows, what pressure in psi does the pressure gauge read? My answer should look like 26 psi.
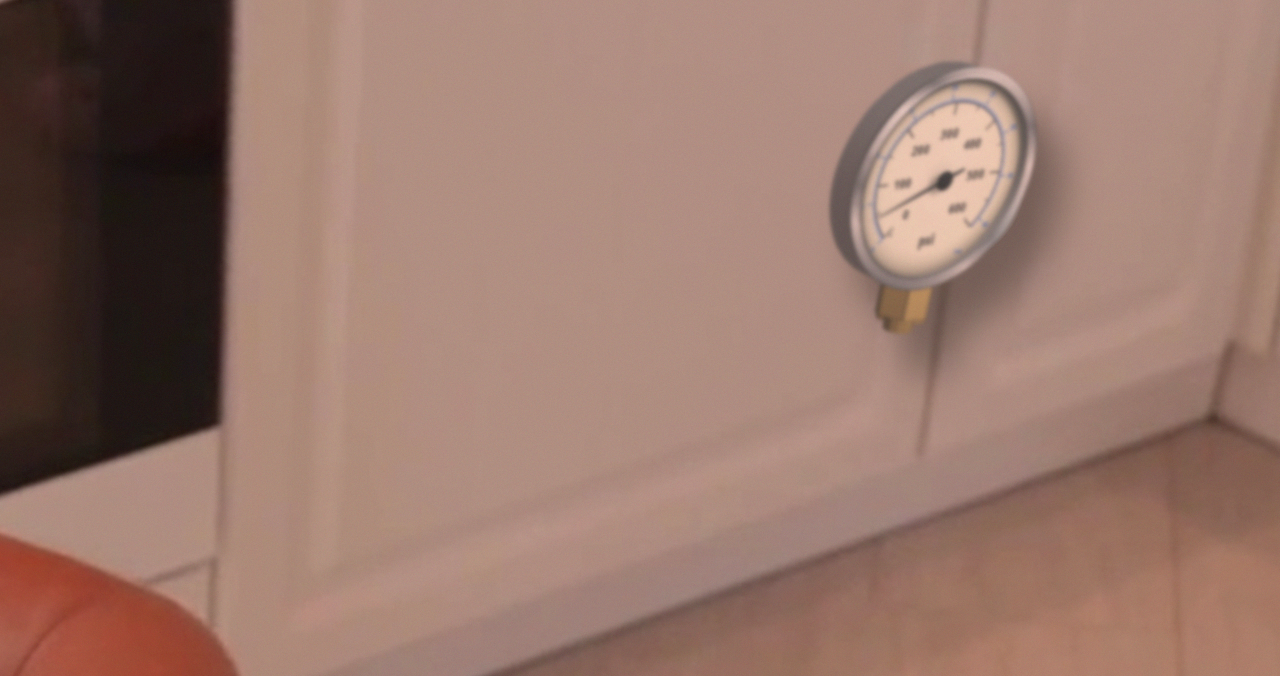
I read 50 psi
